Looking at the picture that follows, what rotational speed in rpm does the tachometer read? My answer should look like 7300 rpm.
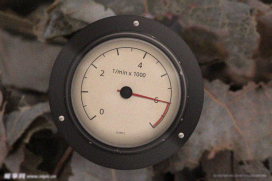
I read 6000 rpm
